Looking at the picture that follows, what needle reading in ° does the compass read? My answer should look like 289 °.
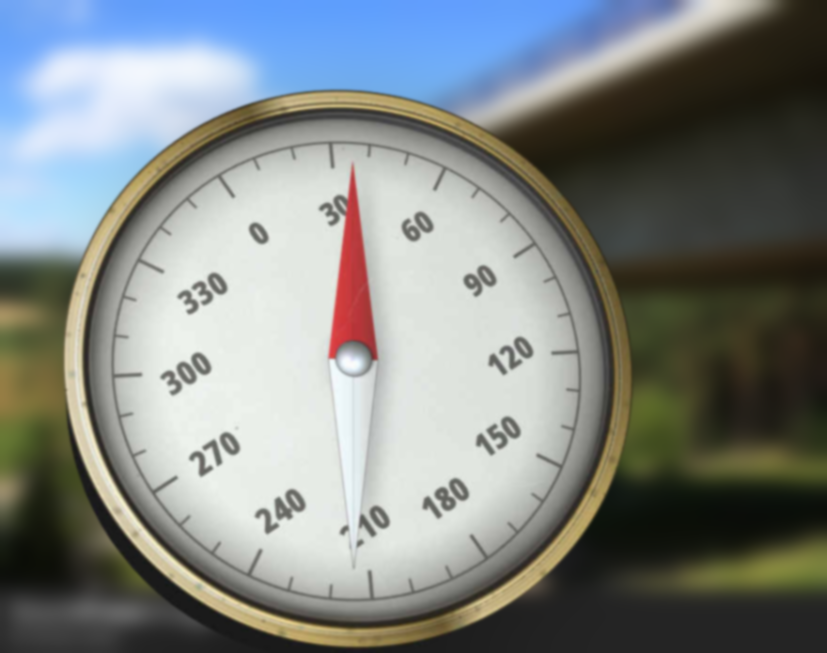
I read 35 °
